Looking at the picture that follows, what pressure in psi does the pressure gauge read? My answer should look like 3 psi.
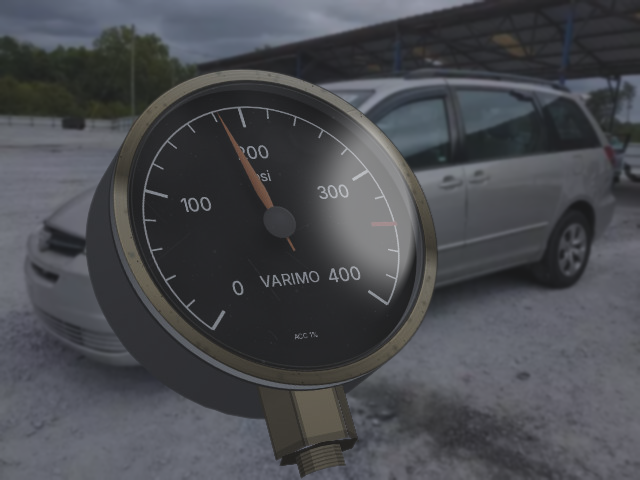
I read 180 psi
